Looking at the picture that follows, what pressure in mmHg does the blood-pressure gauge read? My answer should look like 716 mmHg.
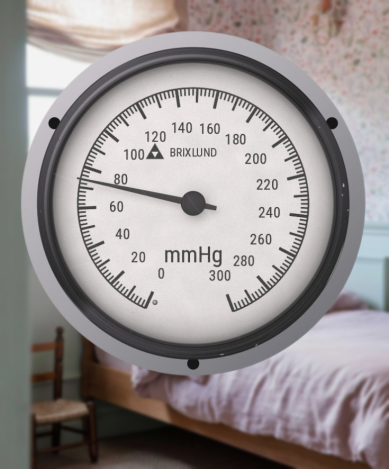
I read 74 mmHg
